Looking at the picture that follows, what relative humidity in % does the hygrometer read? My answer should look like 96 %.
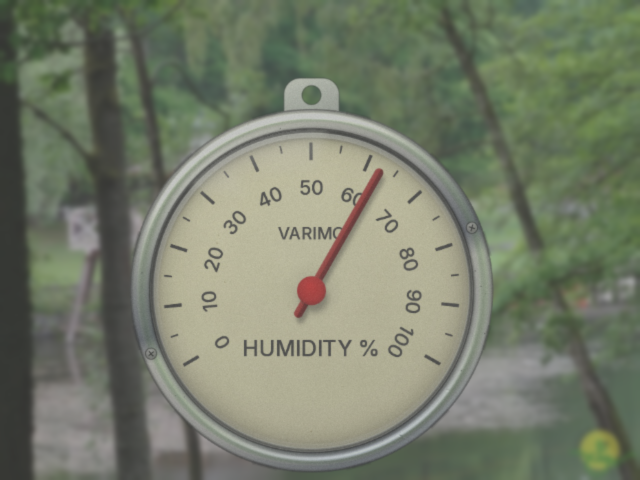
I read 62.5 %
